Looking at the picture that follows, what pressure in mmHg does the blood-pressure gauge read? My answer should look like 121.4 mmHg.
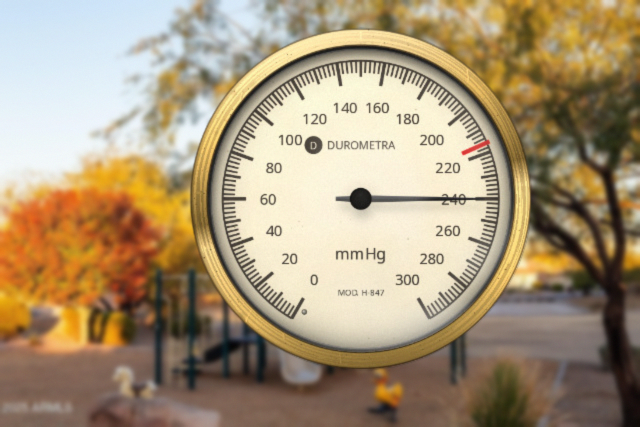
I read 240 mmHg
